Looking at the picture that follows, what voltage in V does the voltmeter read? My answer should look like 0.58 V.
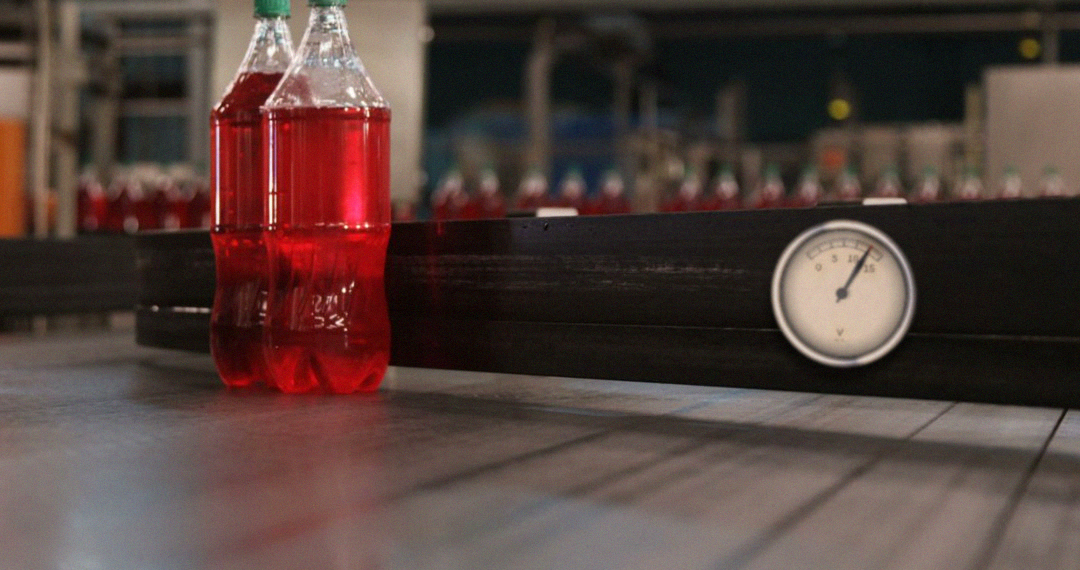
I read 12.5 V
